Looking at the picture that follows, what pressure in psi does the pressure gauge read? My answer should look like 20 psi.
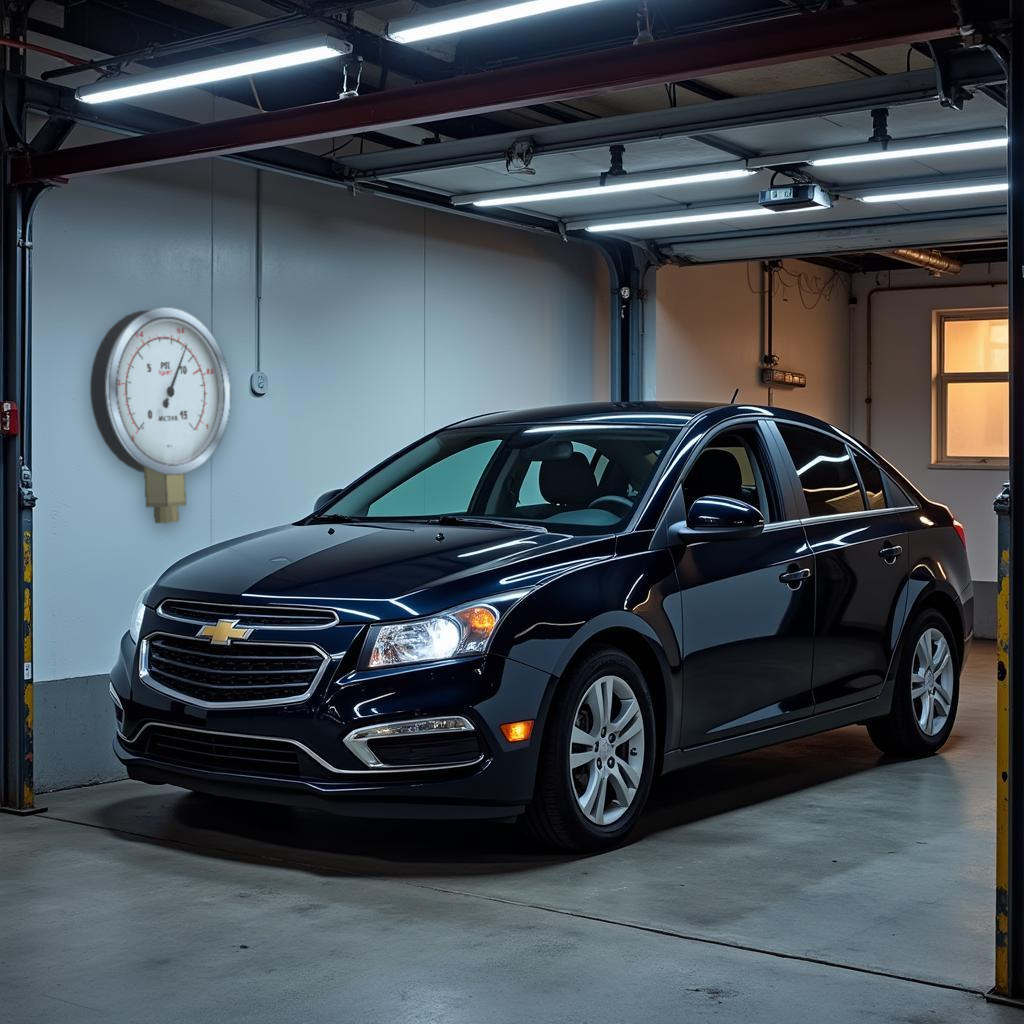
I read 9 psi
